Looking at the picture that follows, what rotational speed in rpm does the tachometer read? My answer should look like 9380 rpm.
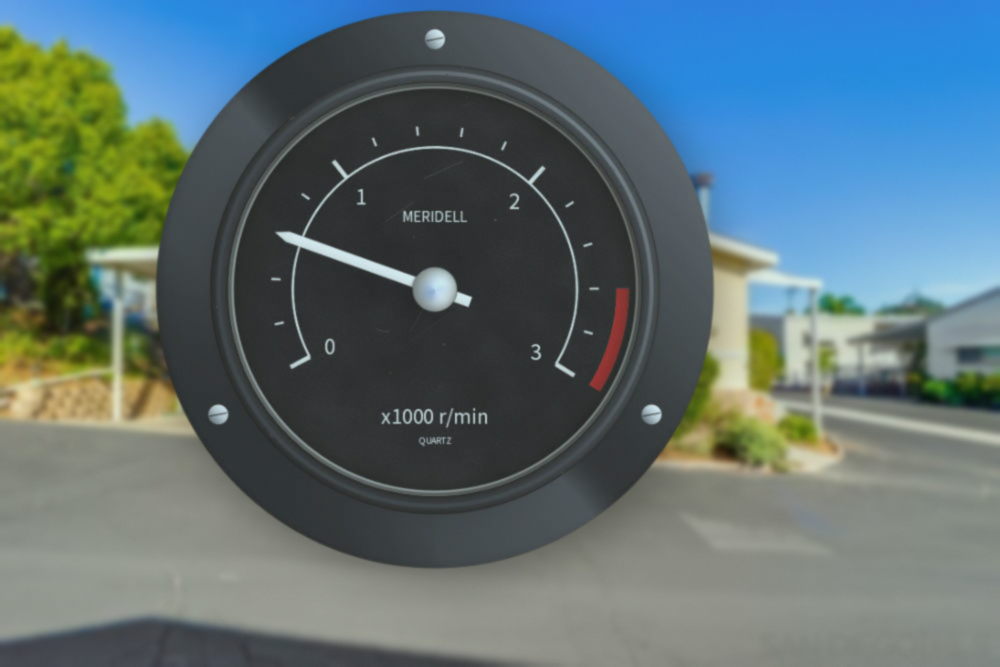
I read 600 rpm
